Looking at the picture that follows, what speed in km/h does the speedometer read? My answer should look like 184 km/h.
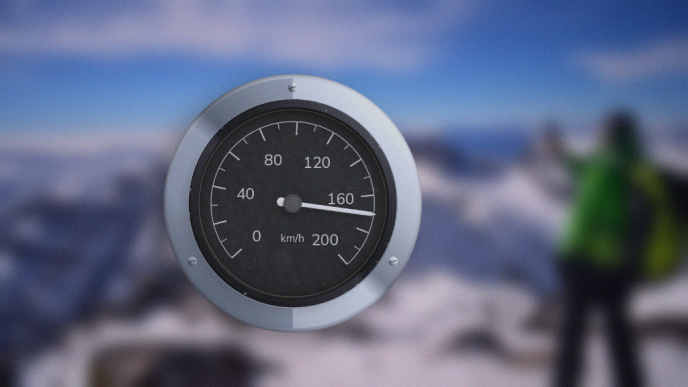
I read 170 km/h
